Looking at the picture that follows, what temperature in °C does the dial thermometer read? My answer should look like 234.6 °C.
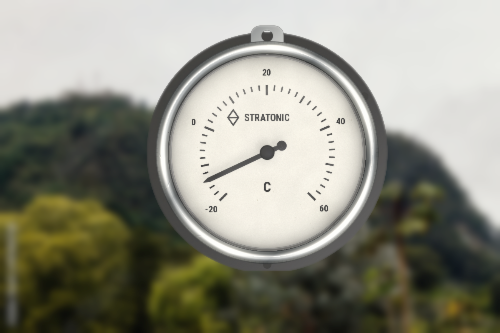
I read -14 °C
